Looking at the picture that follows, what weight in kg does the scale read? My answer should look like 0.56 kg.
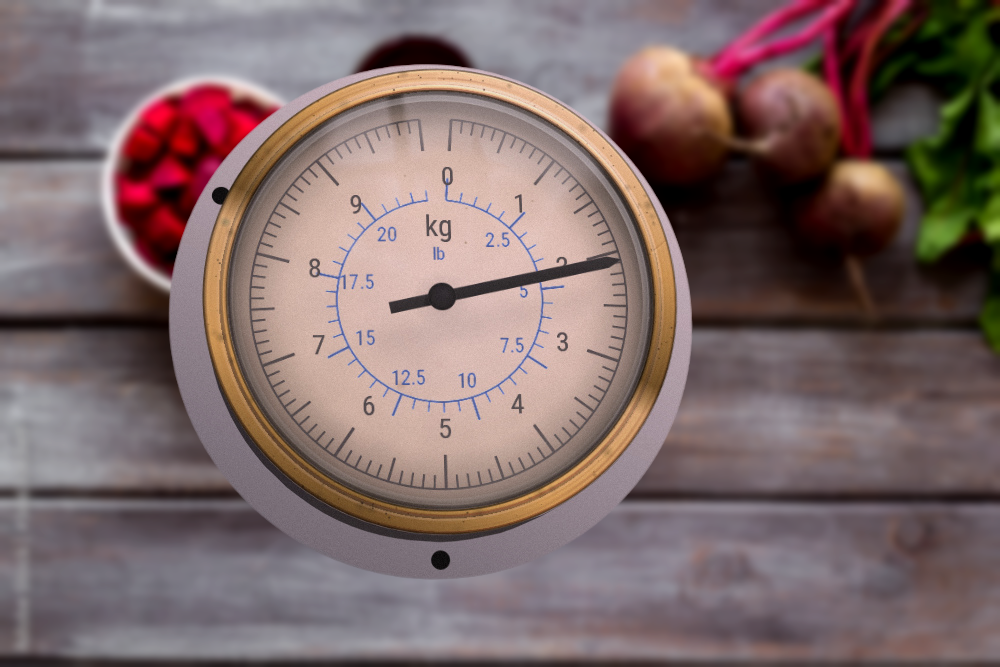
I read 2.1 kg
